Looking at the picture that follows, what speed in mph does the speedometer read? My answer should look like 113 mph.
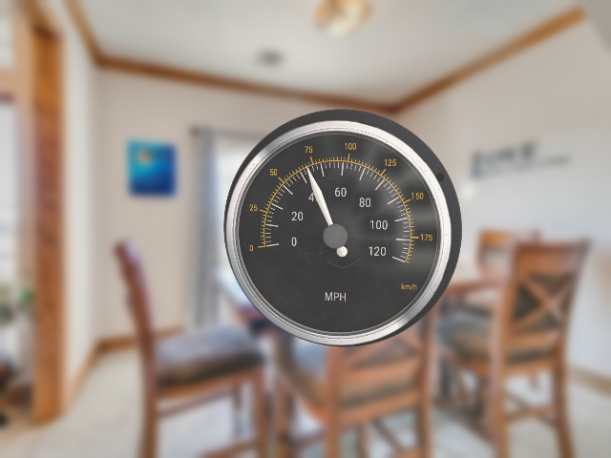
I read 44 mph
